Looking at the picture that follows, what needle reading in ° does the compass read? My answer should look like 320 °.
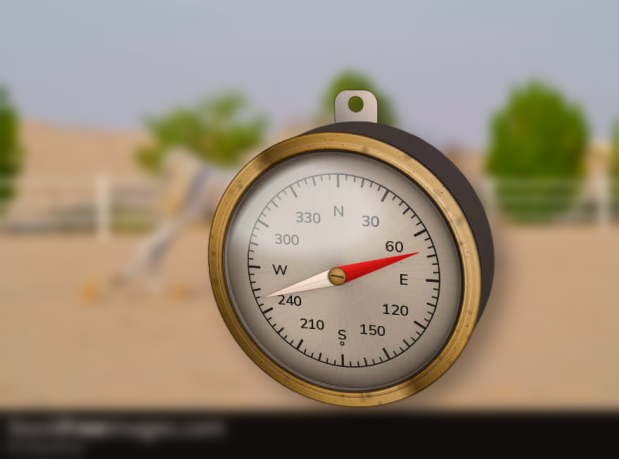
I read 70 °
